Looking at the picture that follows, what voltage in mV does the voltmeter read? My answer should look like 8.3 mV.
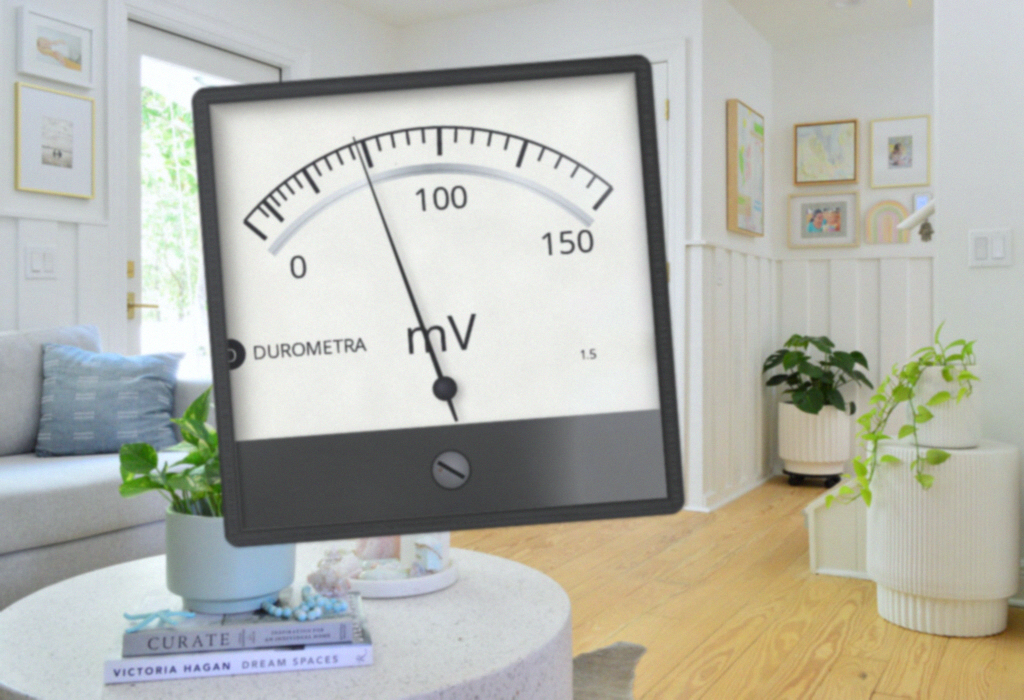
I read 72.5 mV
